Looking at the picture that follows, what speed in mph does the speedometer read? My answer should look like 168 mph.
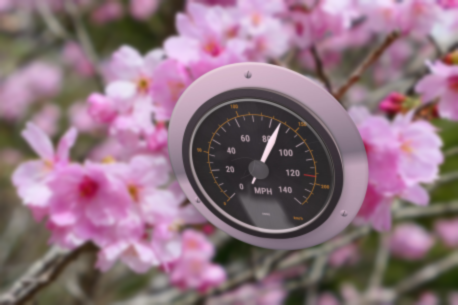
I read 85 mph
